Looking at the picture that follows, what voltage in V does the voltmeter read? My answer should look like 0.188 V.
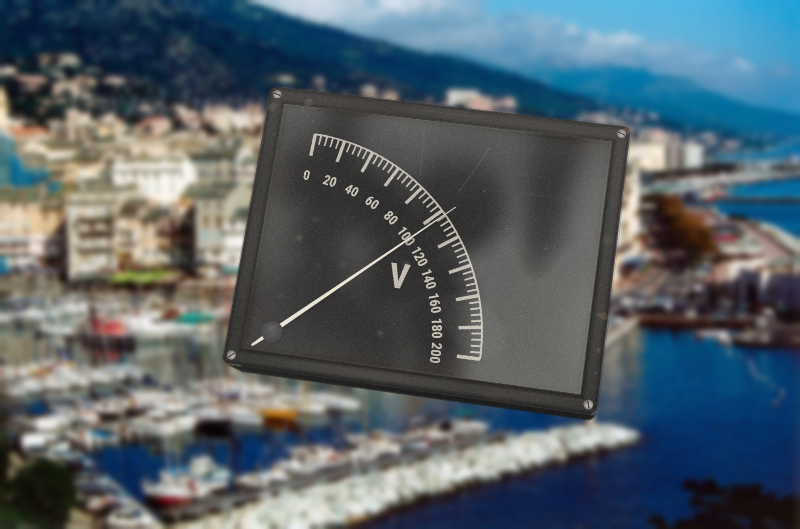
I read 104 V
